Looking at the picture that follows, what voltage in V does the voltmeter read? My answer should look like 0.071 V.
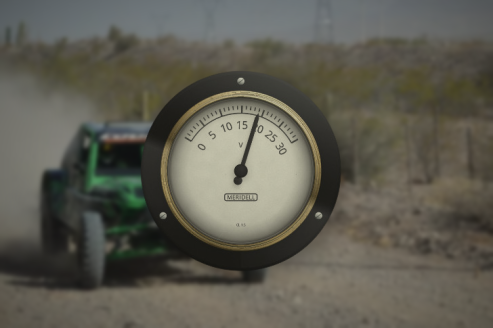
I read 19 V
